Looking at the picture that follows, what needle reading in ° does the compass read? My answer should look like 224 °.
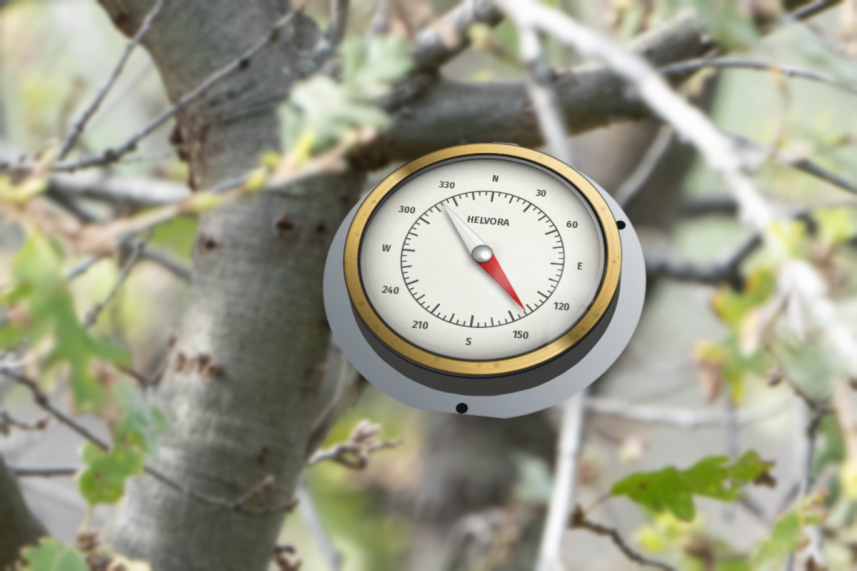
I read 140 °
